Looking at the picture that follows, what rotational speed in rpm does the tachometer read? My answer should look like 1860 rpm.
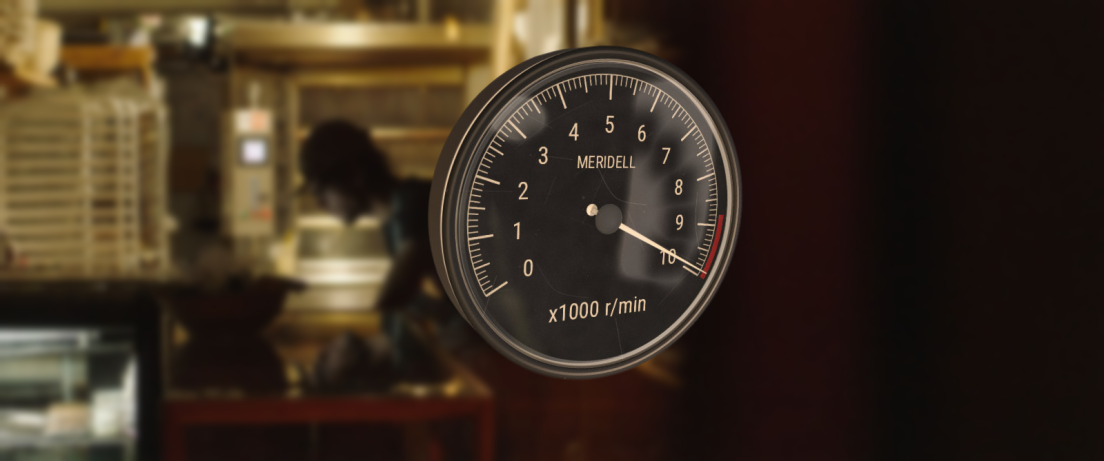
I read 9900 rpm
